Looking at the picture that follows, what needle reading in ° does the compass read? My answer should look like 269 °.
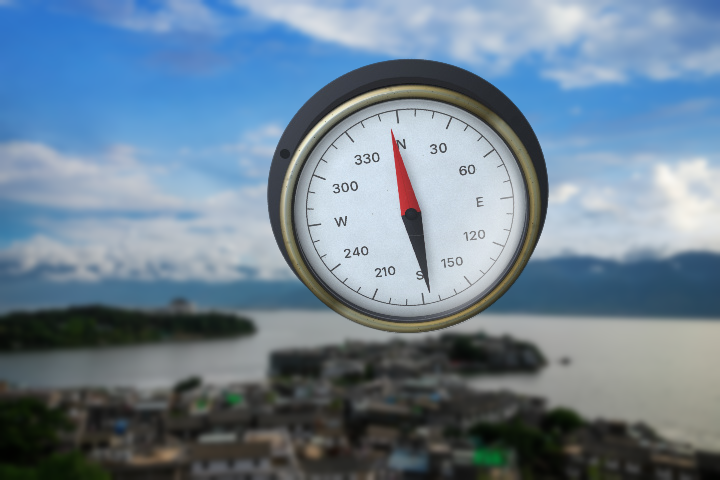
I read 355 °
